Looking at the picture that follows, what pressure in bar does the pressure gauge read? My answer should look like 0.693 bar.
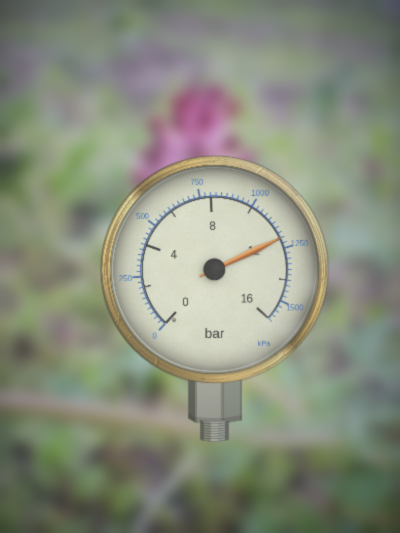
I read 12 bar
